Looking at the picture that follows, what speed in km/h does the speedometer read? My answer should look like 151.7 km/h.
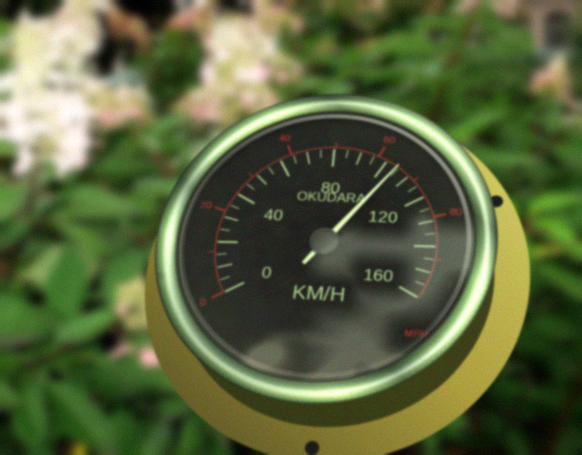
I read 105 km/h
